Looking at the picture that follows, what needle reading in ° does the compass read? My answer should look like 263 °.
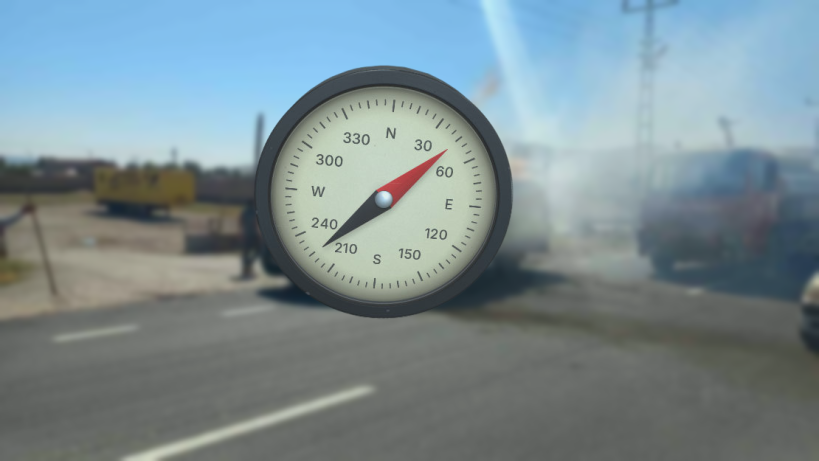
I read 45 °
